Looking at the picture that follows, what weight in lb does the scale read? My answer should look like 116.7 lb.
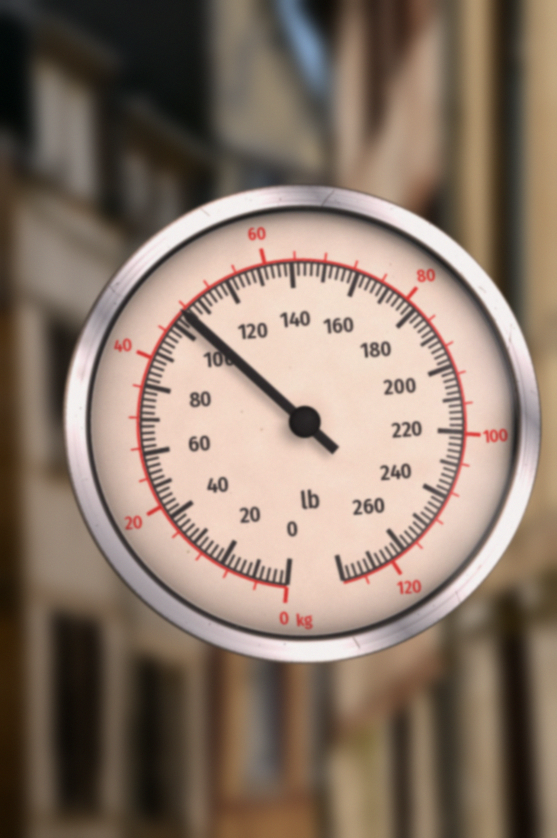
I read 104 lb
